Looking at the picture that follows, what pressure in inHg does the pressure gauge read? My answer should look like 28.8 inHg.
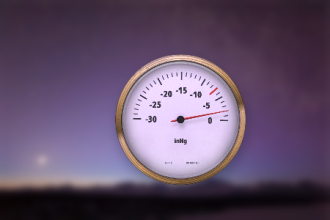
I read -2 inHg
